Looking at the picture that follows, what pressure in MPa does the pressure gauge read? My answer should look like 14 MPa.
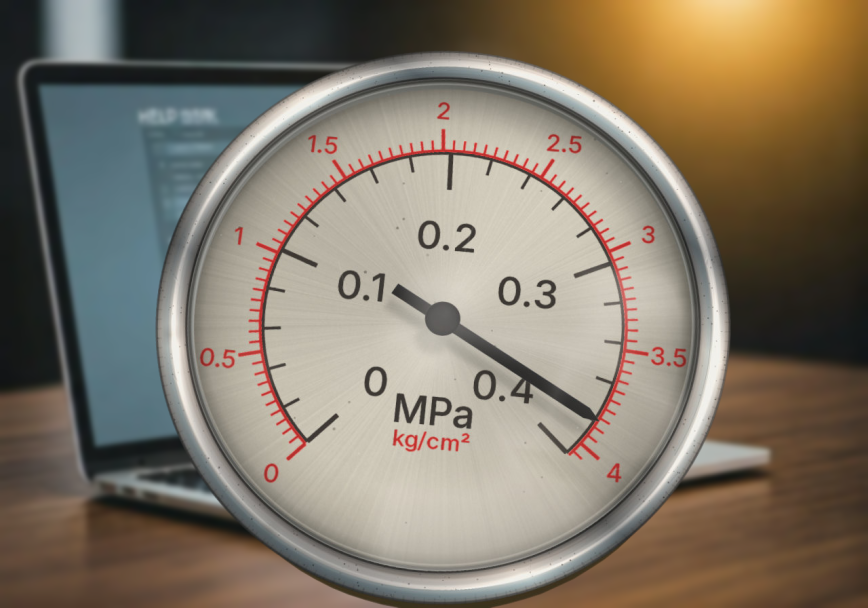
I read 0.38 MPa
